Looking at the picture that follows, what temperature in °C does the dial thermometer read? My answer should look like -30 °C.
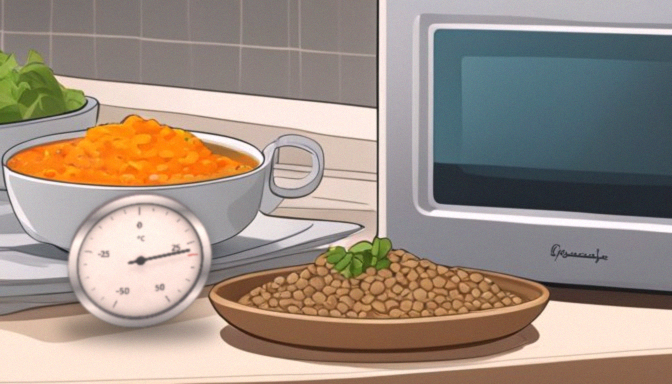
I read 27.5 °C
